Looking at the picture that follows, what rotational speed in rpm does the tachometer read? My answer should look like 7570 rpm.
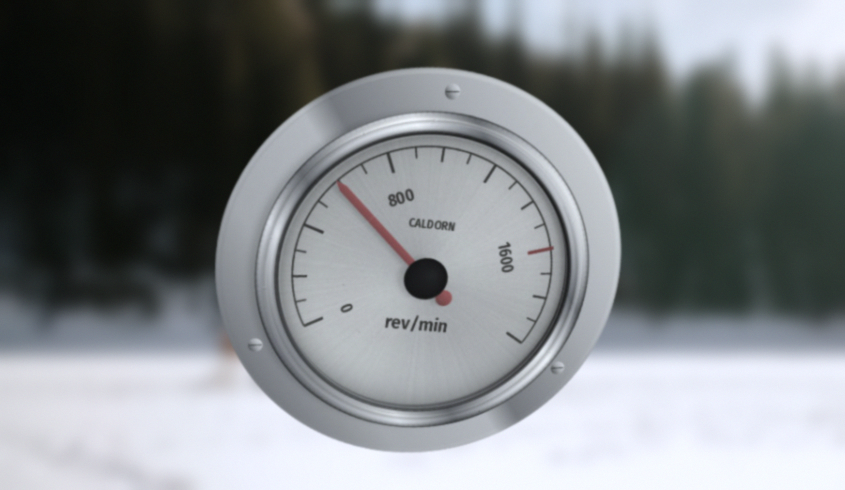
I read 600 rpm
